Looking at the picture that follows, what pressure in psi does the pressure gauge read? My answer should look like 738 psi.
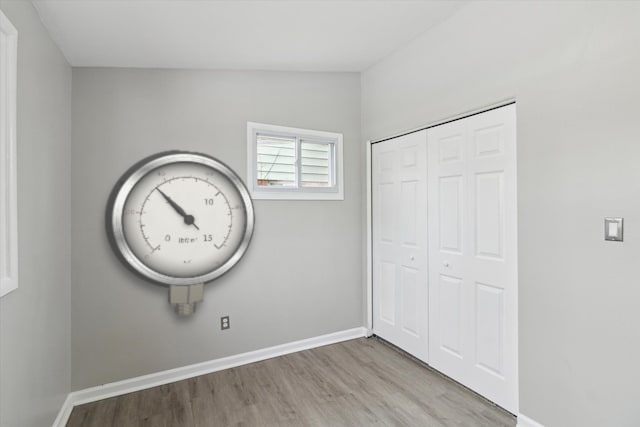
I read 5 psi
